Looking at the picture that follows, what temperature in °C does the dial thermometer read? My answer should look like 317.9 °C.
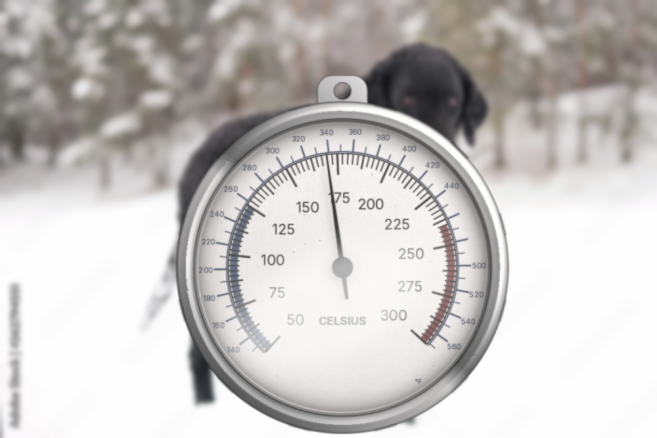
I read 170 °C
